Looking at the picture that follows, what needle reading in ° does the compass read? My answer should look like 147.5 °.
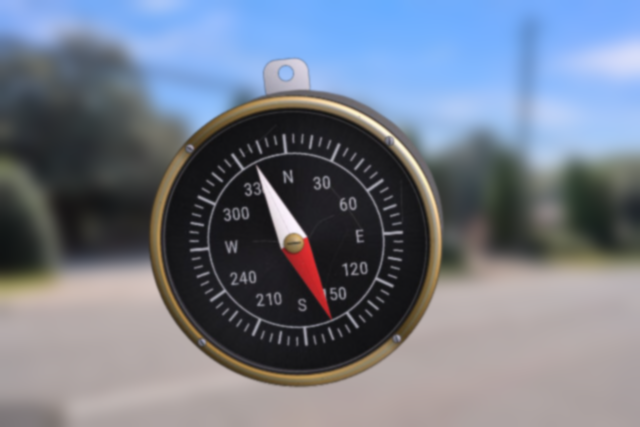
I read 160 °
